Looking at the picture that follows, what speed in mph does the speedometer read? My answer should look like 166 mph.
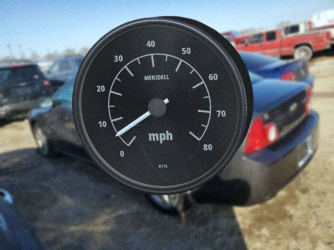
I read 5 mph
